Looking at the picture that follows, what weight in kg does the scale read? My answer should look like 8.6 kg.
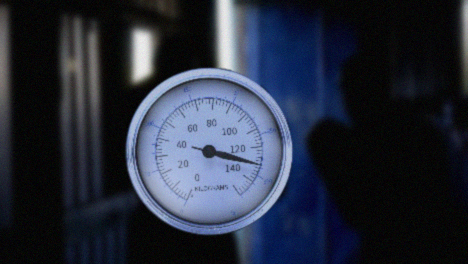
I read 130 kg
